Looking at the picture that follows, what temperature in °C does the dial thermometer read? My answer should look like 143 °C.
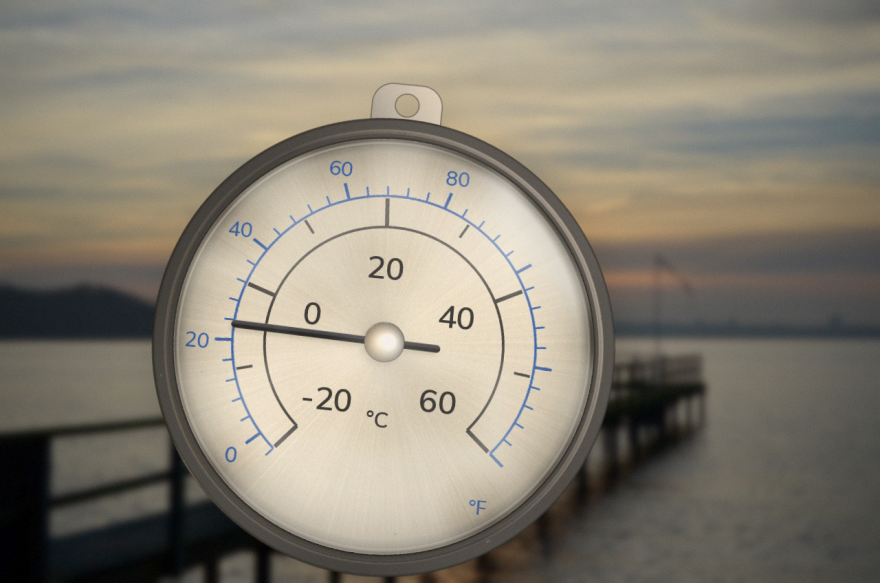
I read -5 °C
